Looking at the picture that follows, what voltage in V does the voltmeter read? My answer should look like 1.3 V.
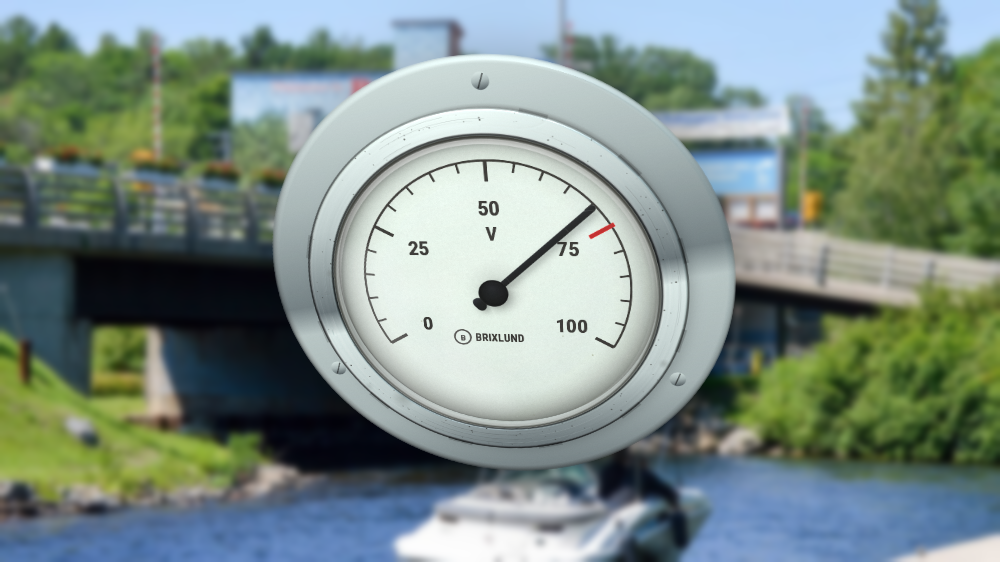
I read 70 V
